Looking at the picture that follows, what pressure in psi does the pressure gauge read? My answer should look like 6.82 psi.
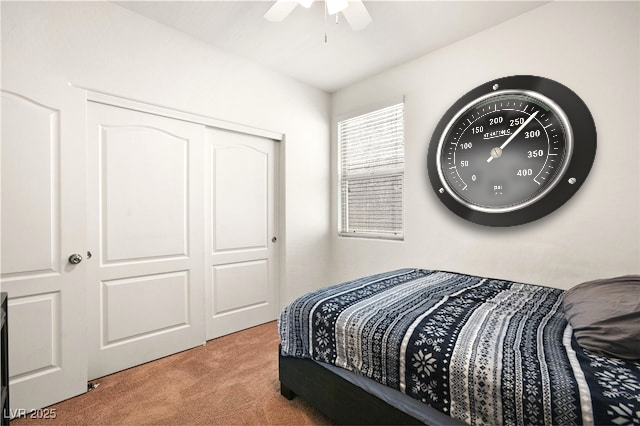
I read 270 psi
